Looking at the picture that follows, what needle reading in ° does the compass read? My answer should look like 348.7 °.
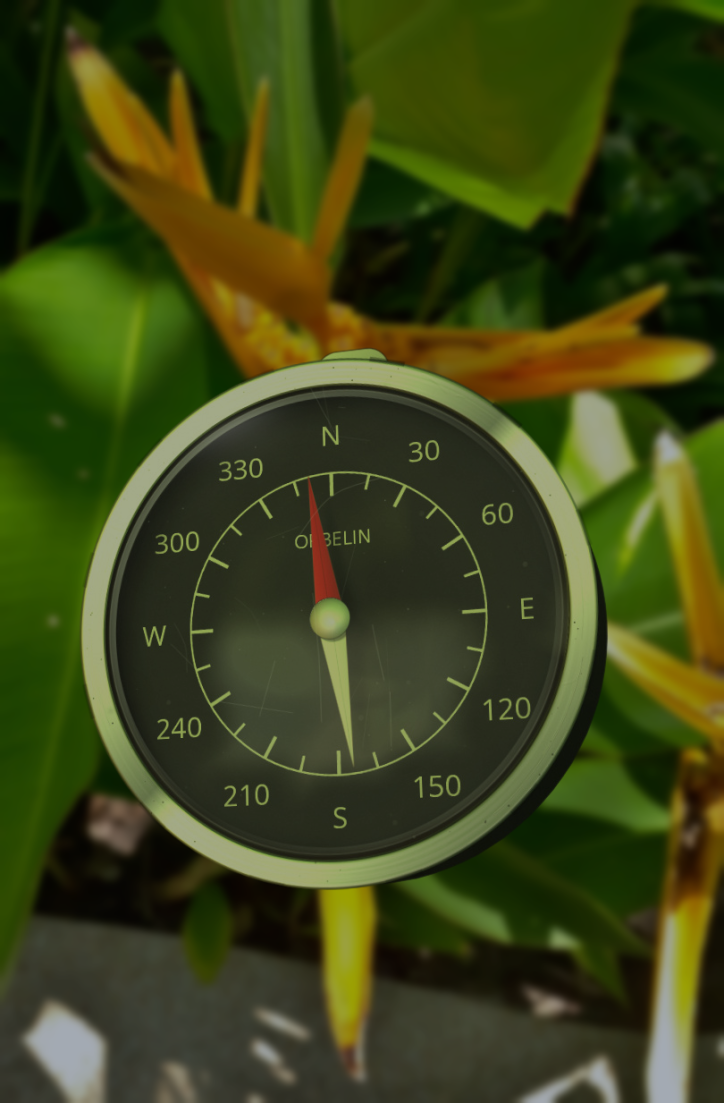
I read 352.5 °
